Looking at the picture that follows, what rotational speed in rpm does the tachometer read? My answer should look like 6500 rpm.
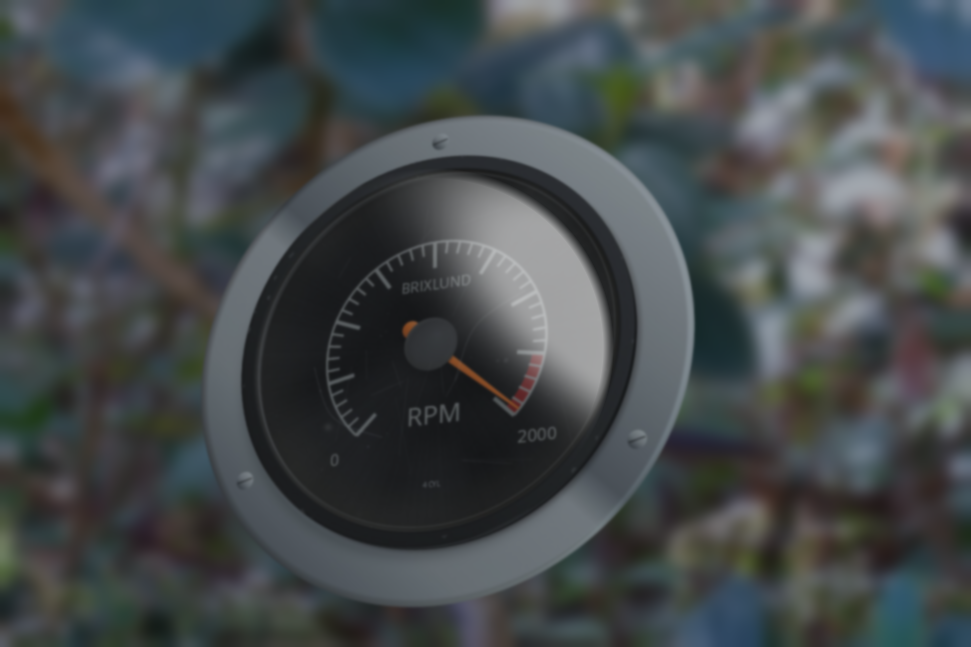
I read 1975 rpm
